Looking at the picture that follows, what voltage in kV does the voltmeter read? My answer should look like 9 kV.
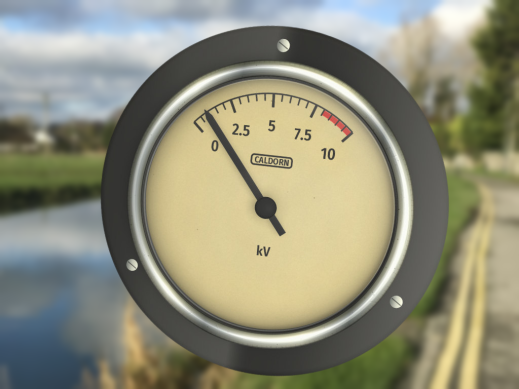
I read 1 kV
